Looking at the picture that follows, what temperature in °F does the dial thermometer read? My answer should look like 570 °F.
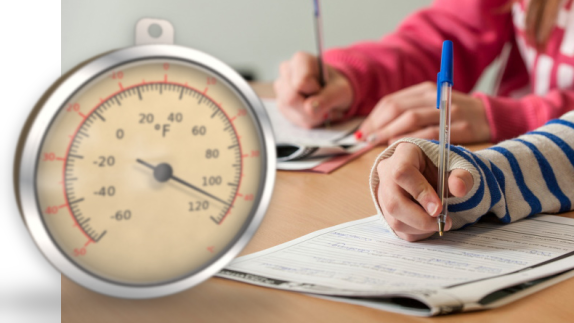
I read 110 °F
